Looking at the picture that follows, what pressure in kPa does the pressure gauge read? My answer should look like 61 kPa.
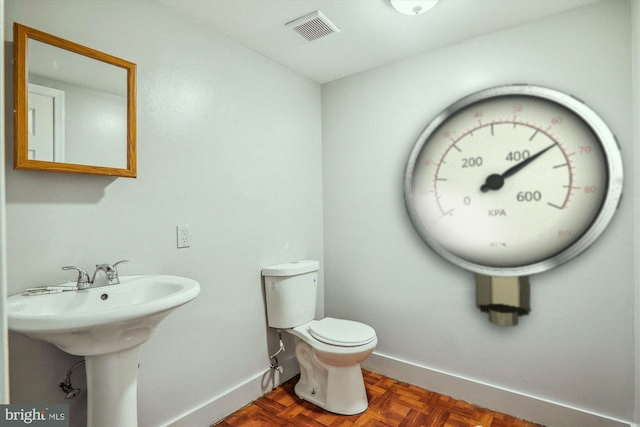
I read 450 kPa
